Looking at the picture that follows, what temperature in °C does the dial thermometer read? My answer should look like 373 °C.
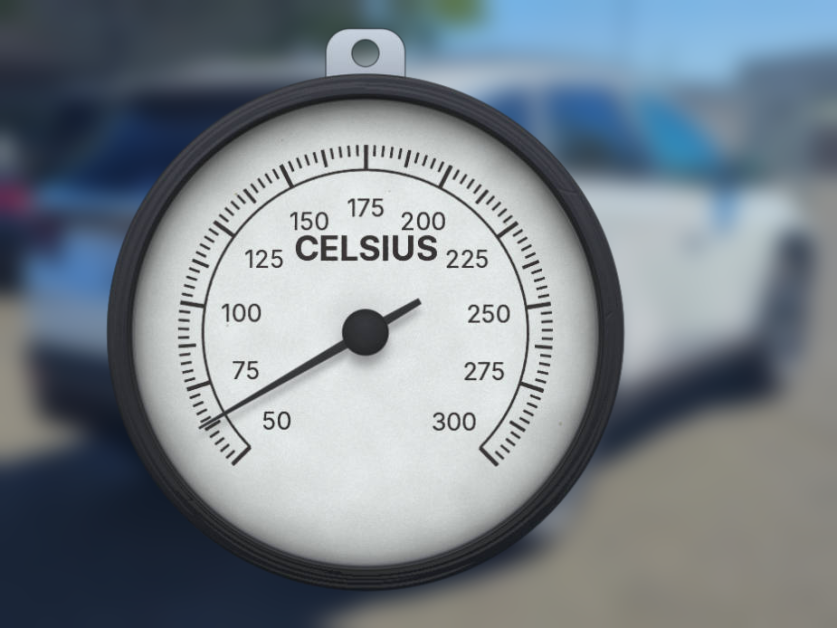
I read 63.75 °C
